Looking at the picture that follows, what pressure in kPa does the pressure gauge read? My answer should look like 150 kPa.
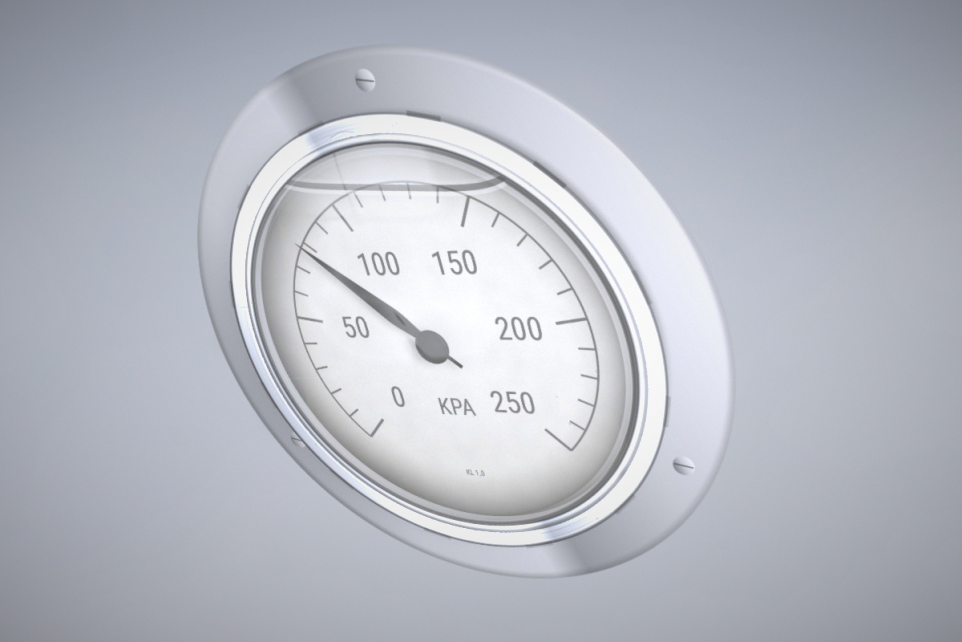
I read 80 kPa
